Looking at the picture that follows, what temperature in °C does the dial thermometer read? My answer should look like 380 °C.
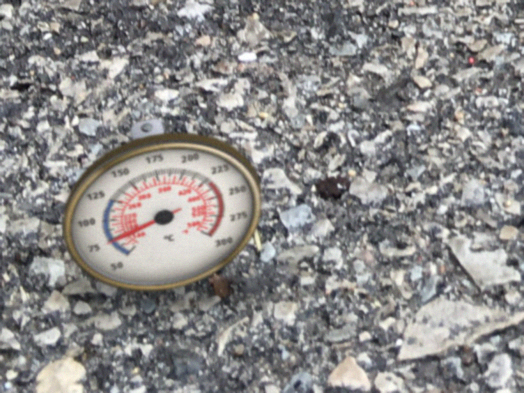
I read 75 °C
